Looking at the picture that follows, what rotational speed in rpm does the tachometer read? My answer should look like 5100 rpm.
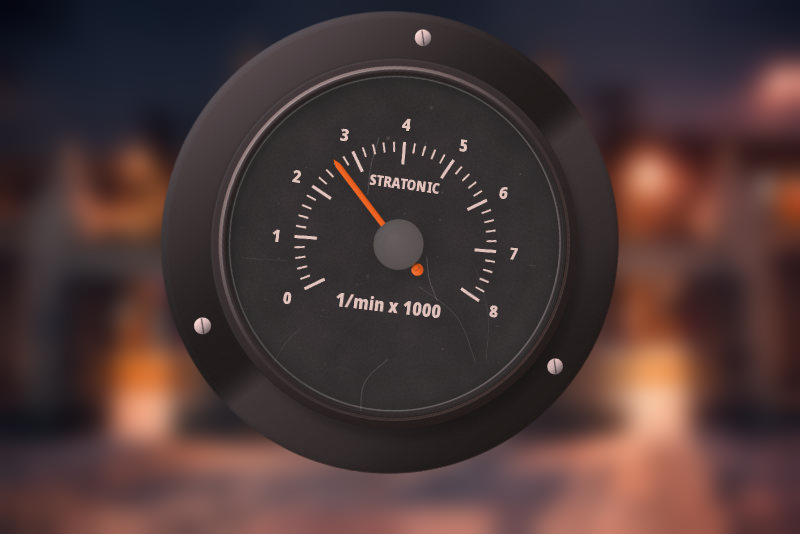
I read 2600 rpm
